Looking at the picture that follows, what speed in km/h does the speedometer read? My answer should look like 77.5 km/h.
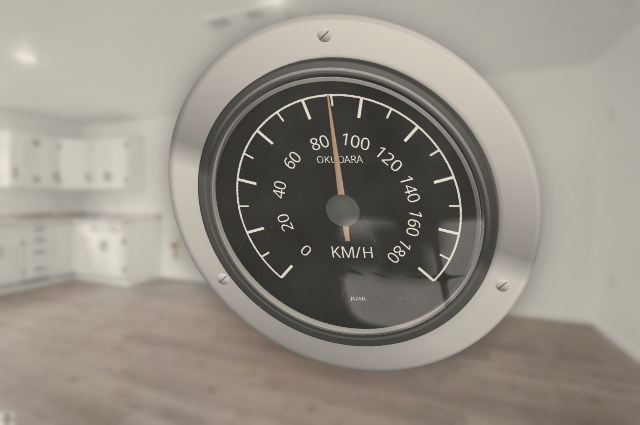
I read 90 km/h
